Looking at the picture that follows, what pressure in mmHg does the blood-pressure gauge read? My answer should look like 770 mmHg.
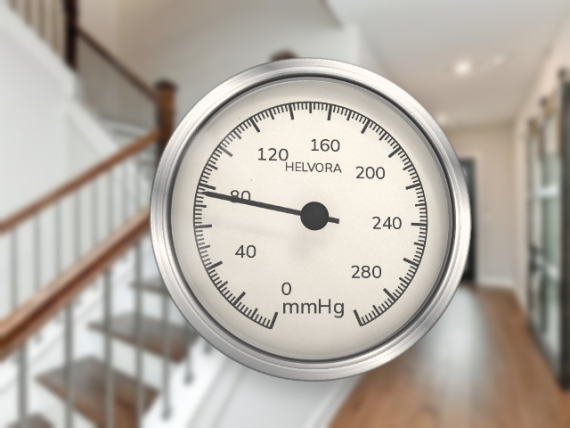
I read 76 mmHg
